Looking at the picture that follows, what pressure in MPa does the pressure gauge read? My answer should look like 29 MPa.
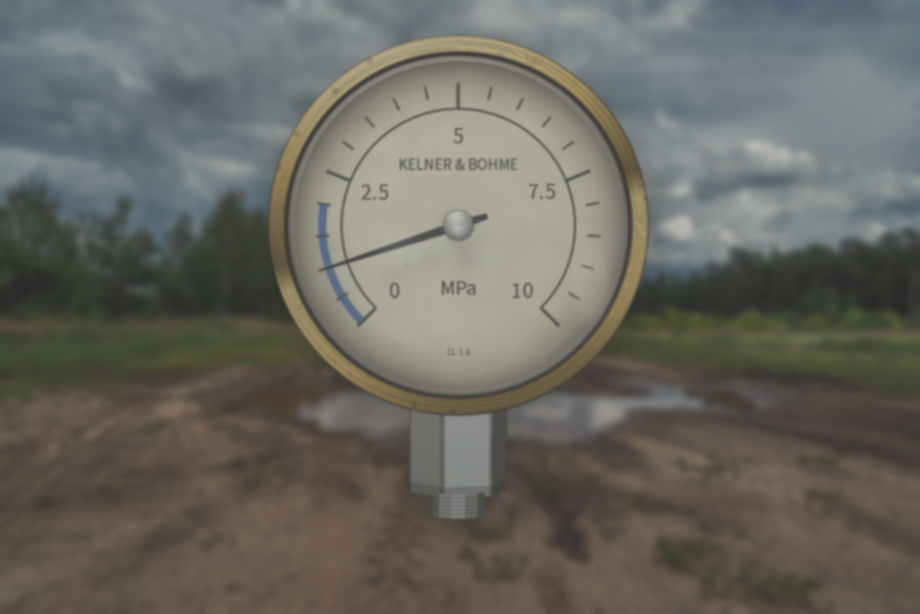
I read 1 MPa
